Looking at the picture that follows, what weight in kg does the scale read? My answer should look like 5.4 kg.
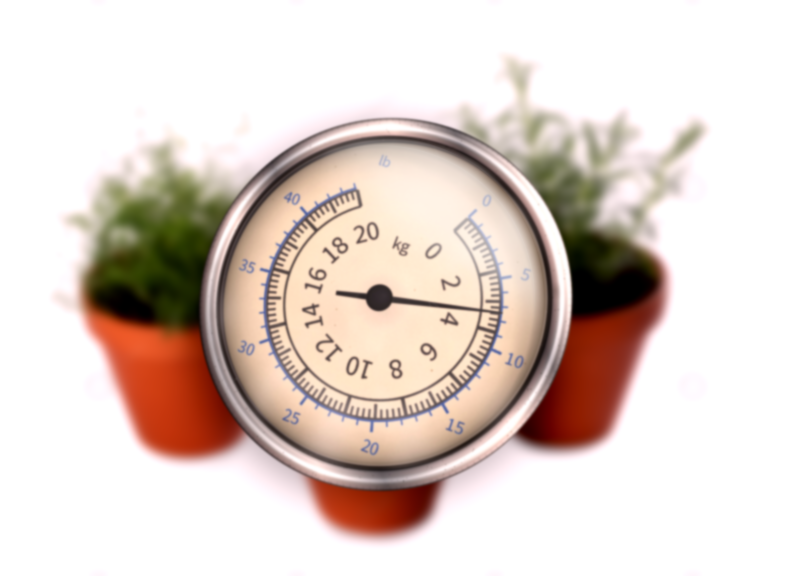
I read 3.4 kg
